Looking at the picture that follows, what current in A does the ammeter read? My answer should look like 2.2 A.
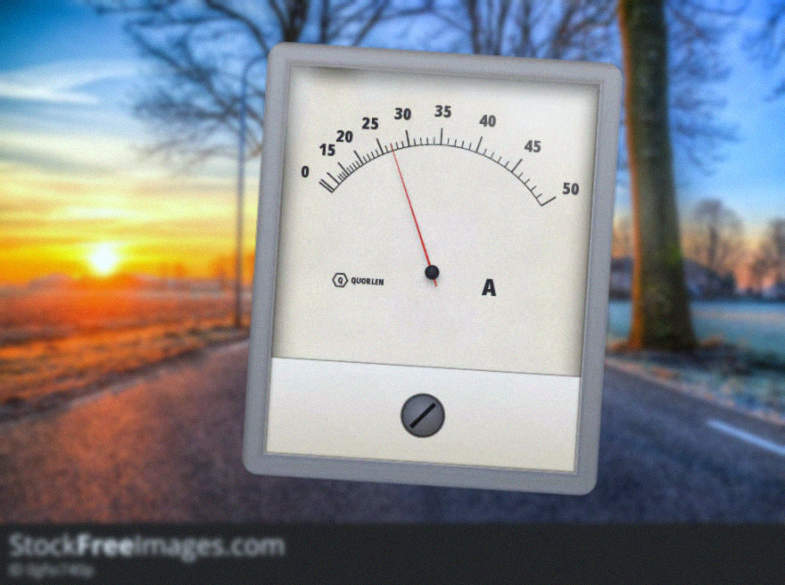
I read 27 A
